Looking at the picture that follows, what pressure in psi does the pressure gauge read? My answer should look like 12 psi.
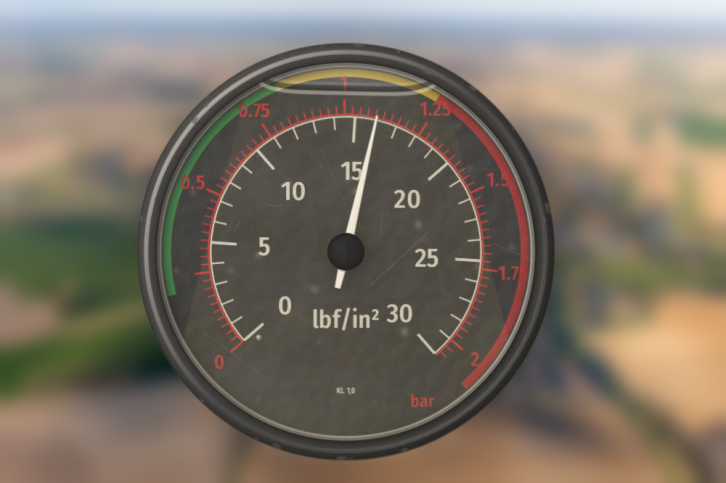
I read 16 psi
